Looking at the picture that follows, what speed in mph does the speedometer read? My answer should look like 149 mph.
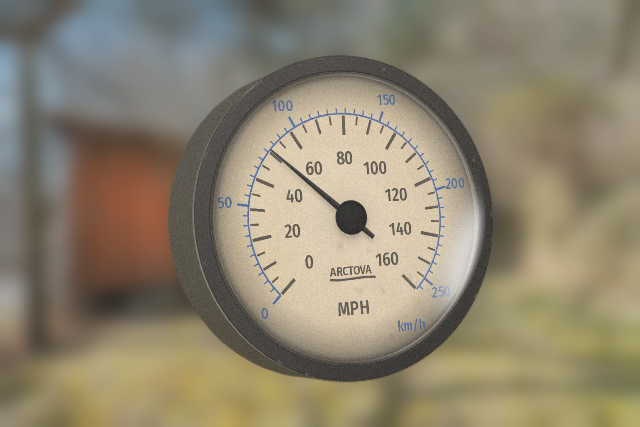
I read 50 mph
